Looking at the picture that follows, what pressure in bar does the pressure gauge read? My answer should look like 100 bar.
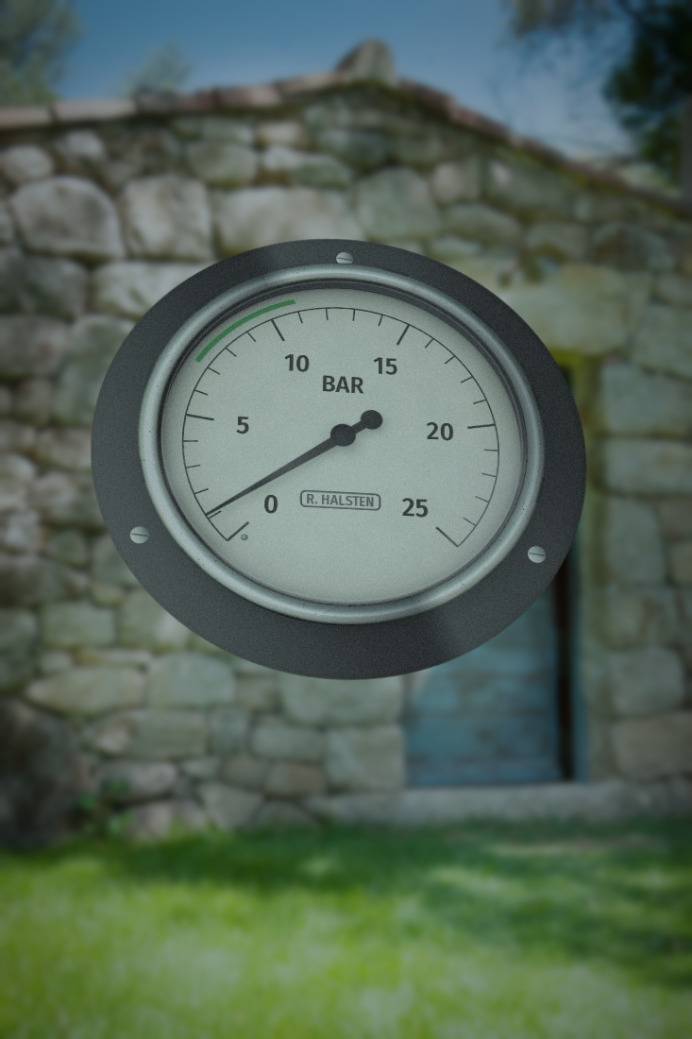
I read 1 bar
